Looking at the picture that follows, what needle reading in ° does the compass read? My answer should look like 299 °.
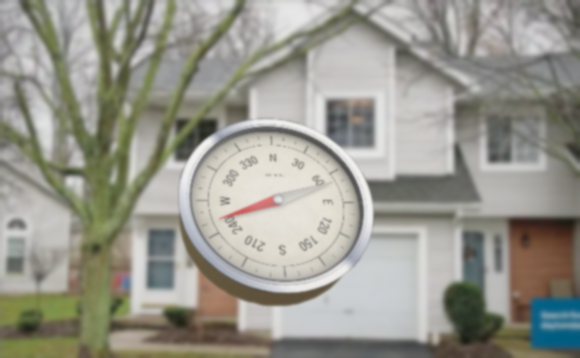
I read 250 °
